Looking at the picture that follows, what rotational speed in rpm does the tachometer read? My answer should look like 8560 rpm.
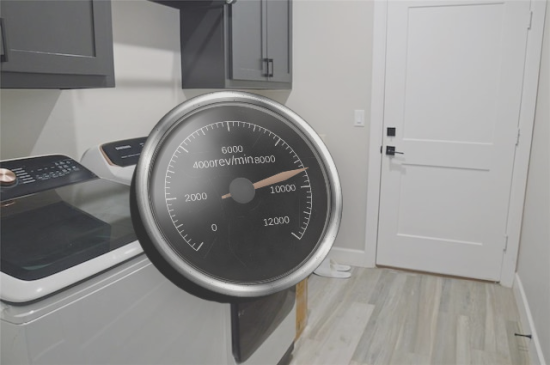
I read 9400 rpm
